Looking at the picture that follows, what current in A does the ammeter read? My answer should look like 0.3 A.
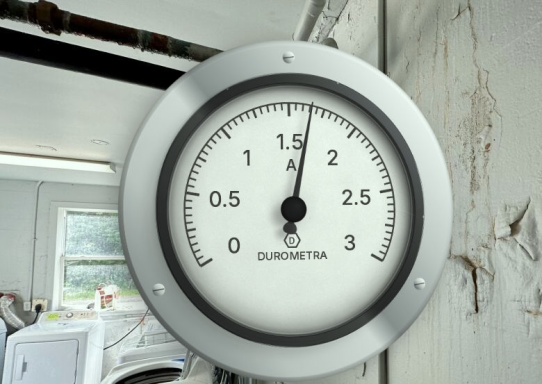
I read 1.65 A
